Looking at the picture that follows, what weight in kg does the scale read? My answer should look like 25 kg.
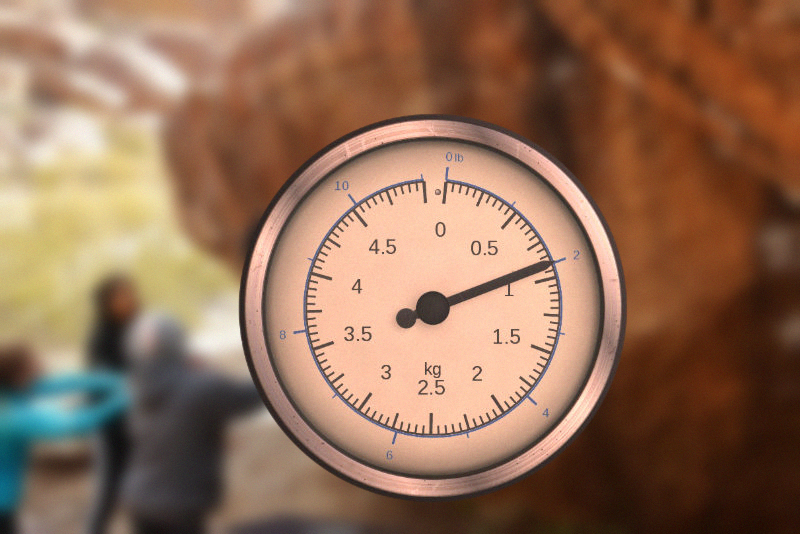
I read 0.9 kg
